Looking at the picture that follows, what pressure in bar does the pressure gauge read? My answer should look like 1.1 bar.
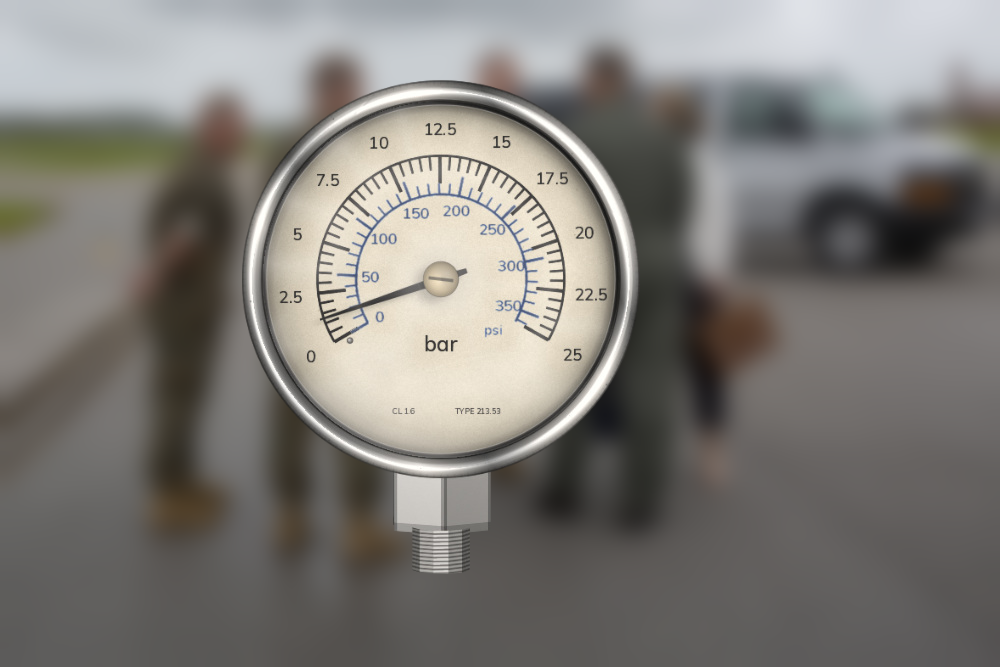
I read 1.25 bar
